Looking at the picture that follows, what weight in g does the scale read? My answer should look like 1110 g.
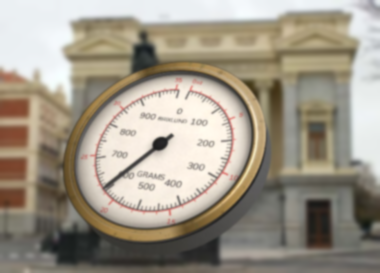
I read 600 g
